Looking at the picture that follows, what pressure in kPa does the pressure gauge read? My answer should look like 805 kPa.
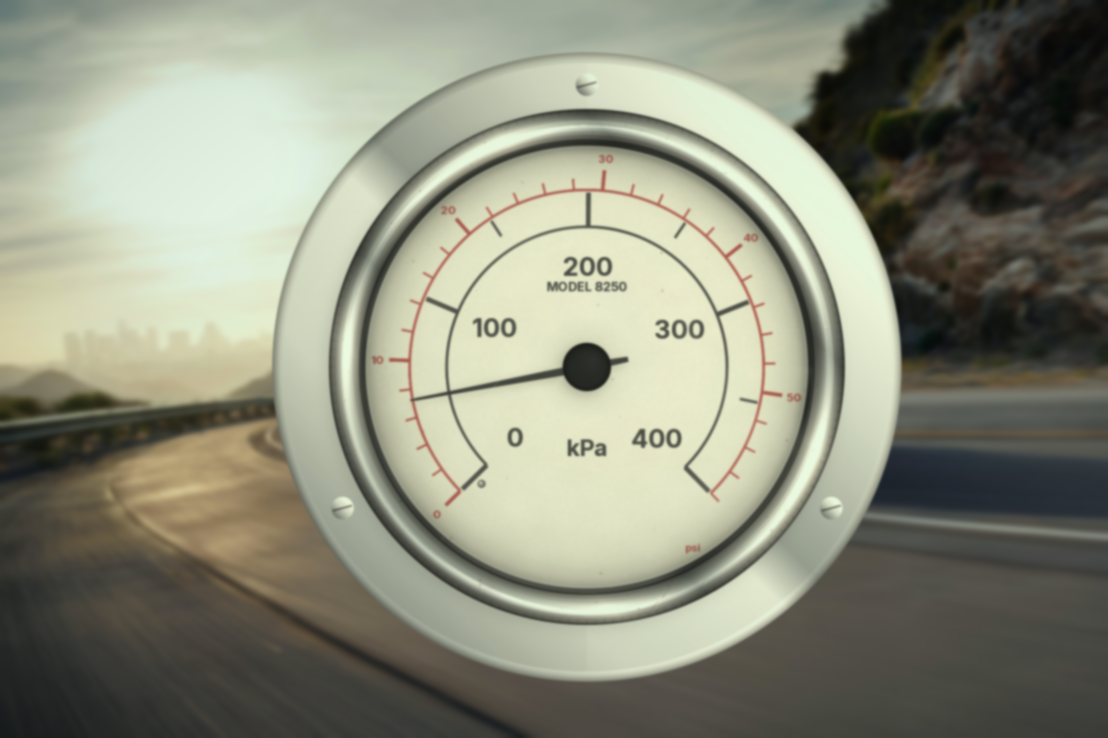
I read 50 kPa
